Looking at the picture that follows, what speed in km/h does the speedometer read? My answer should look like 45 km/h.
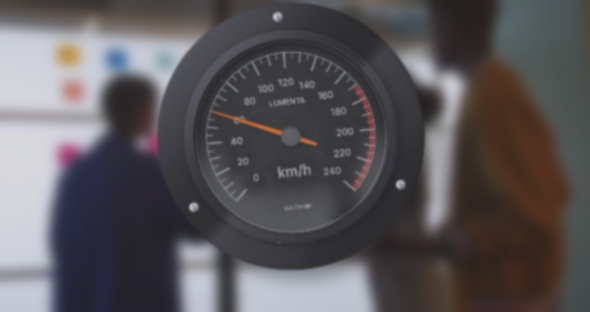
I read 60 km/h
